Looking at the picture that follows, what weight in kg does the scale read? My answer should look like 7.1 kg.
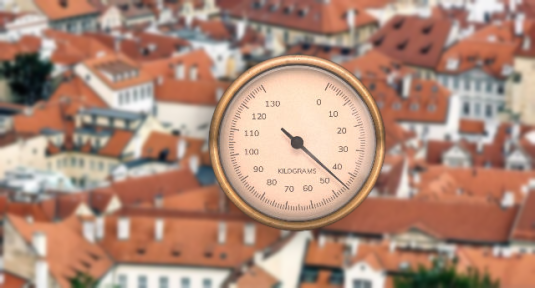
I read 45 kg
